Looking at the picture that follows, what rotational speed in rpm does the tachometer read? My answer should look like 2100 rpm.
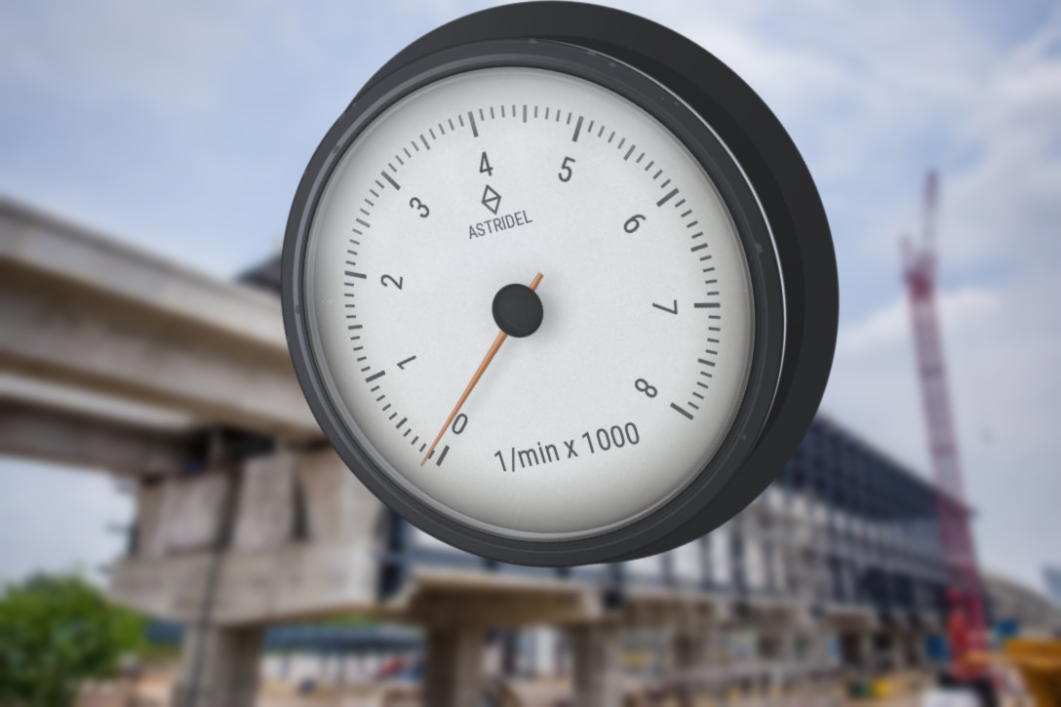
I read 100 rpm
